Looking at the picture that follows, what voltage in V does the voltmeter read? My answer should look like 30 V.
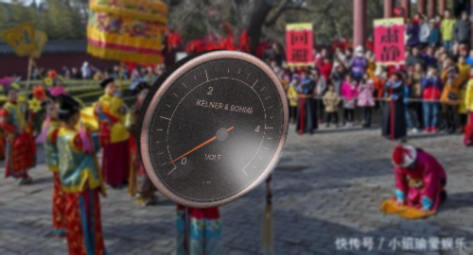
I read 0.2 V
